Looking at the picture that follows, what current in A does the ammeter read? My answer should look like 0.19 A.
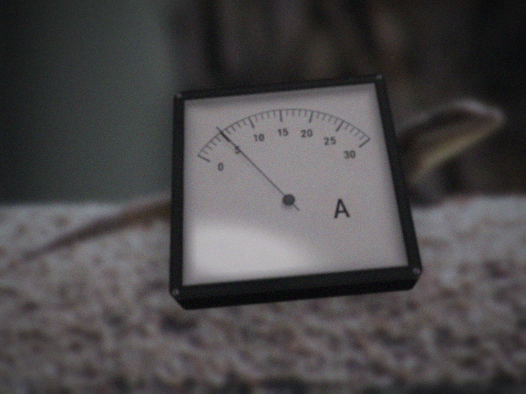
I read 5 A
